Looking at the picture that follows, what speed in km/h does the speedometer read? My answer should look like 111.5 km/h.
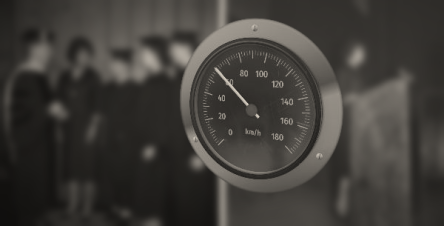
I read 60 km/h
